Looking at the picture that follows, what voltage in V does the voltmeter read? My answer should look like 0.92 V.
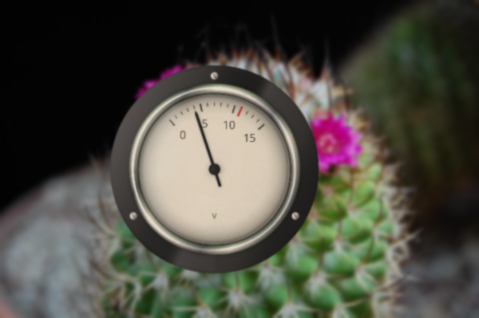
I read 4 V
